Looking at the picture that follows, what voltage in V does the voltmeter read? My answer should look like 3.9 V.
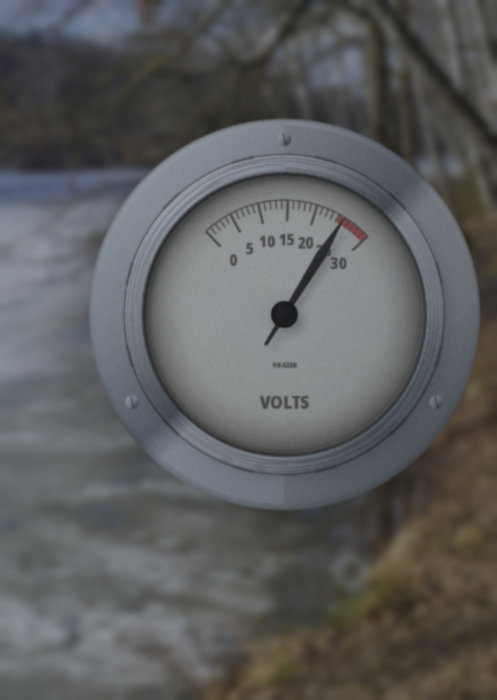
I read 25 V
